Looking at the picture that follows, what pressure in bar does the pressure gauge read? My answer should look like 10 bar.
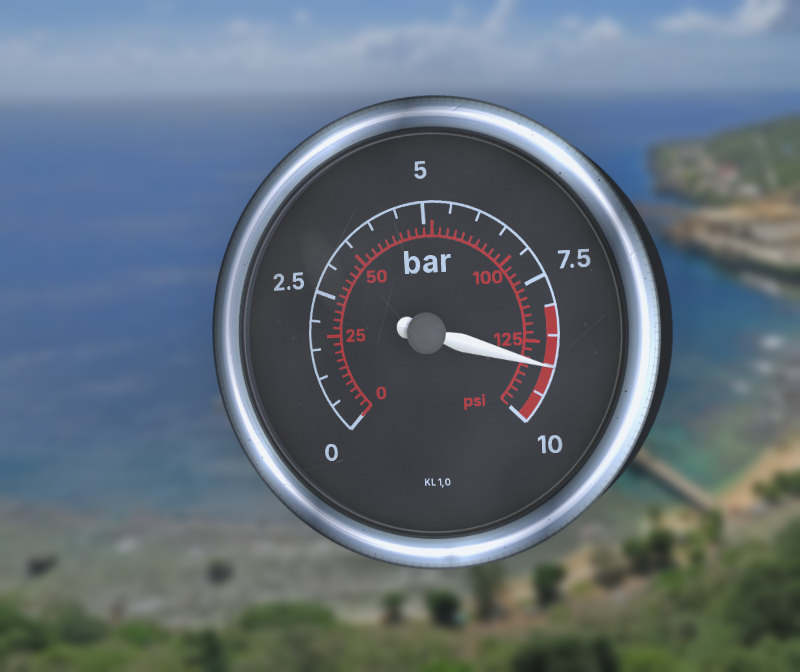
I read 9 bar
